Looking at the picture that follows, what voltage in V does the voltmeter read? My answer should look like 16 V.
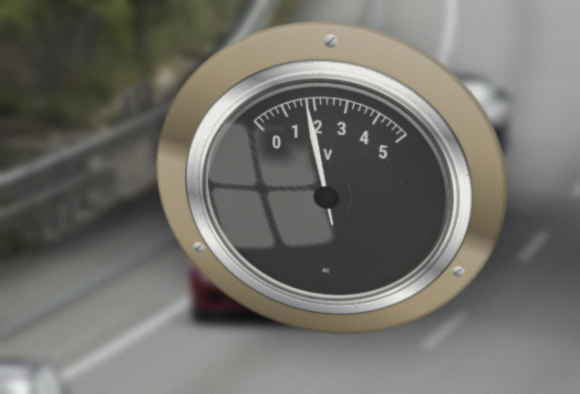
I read 1.8 V
